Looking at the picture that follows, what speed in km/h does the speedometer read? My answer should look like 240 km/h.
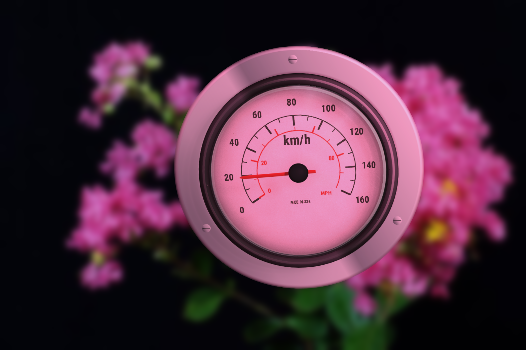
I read 20 km/h
